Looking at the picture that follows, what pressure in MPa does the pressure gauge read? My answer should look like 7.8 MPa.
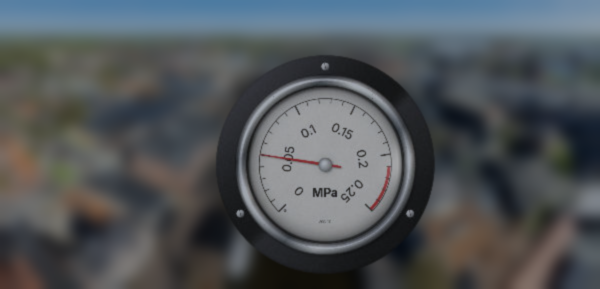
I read 0.05 MPa
